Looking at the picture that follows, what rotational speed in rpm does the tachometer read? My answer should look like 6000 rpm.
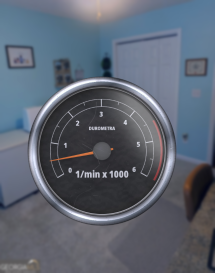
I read 500 rpm
